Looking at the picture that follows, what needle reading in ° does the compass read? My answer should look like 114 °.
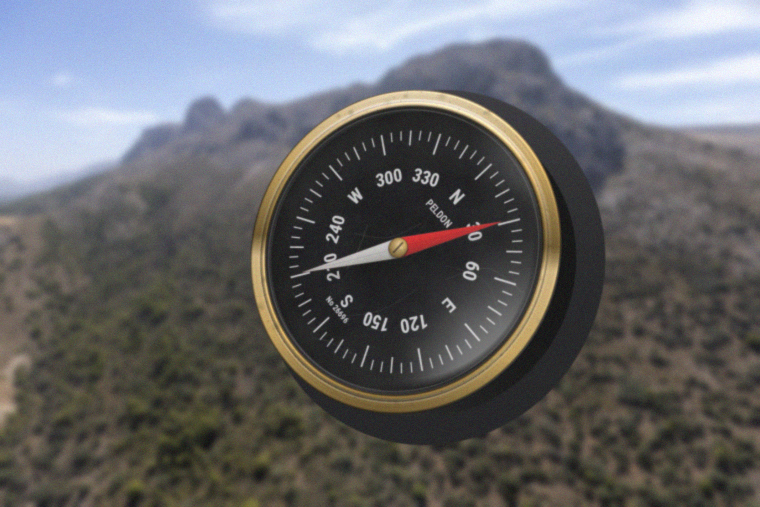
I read 30 °
